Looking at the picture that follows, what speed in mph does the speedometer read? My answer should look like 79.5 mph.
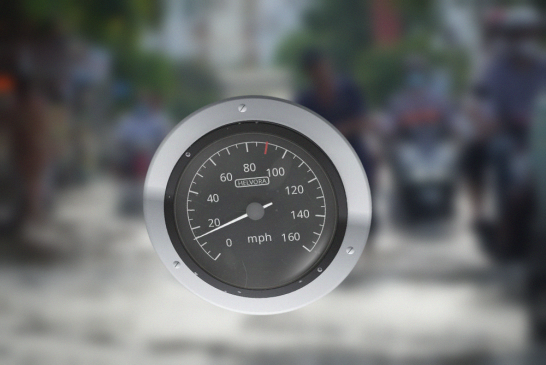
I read 15 mph
